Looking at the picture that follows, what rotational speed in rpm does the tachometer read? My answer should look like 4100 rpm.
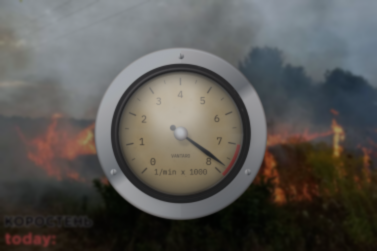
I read 7750 rpm
